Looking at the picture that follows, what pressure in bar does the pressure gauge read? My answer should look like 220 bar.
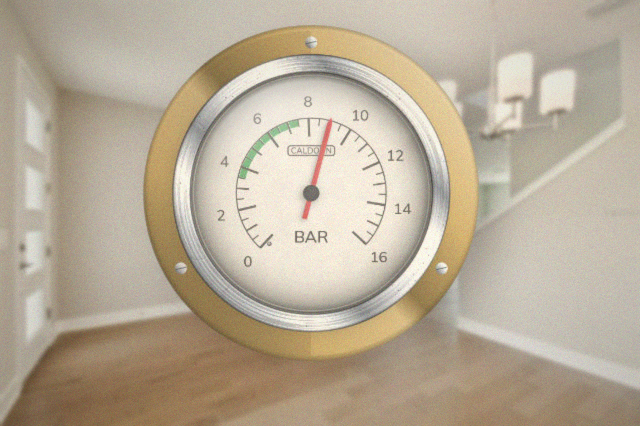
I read 9 bar
